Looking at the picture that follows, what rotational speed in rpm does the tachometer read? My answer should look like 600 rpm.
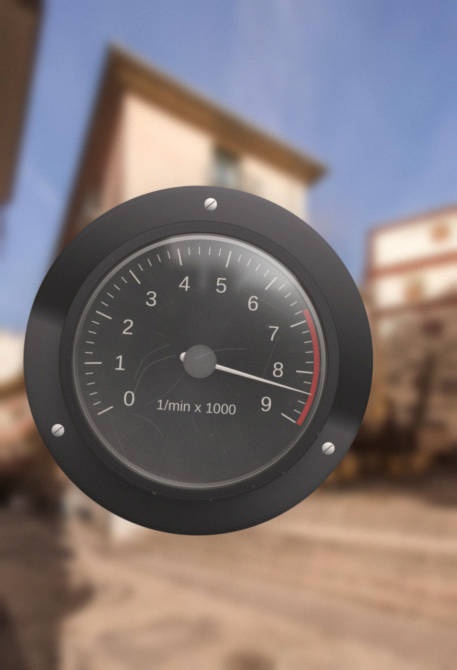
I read 8400 rpm
